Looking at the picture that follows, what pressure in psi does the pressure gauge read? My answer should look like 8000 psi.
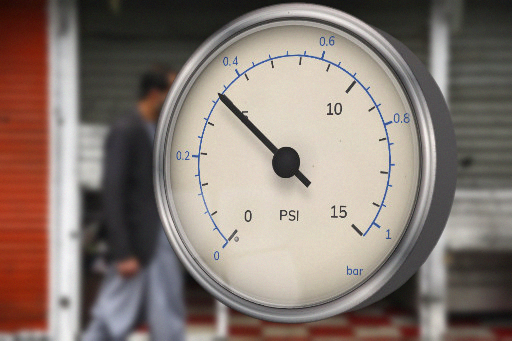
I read 5 psi
